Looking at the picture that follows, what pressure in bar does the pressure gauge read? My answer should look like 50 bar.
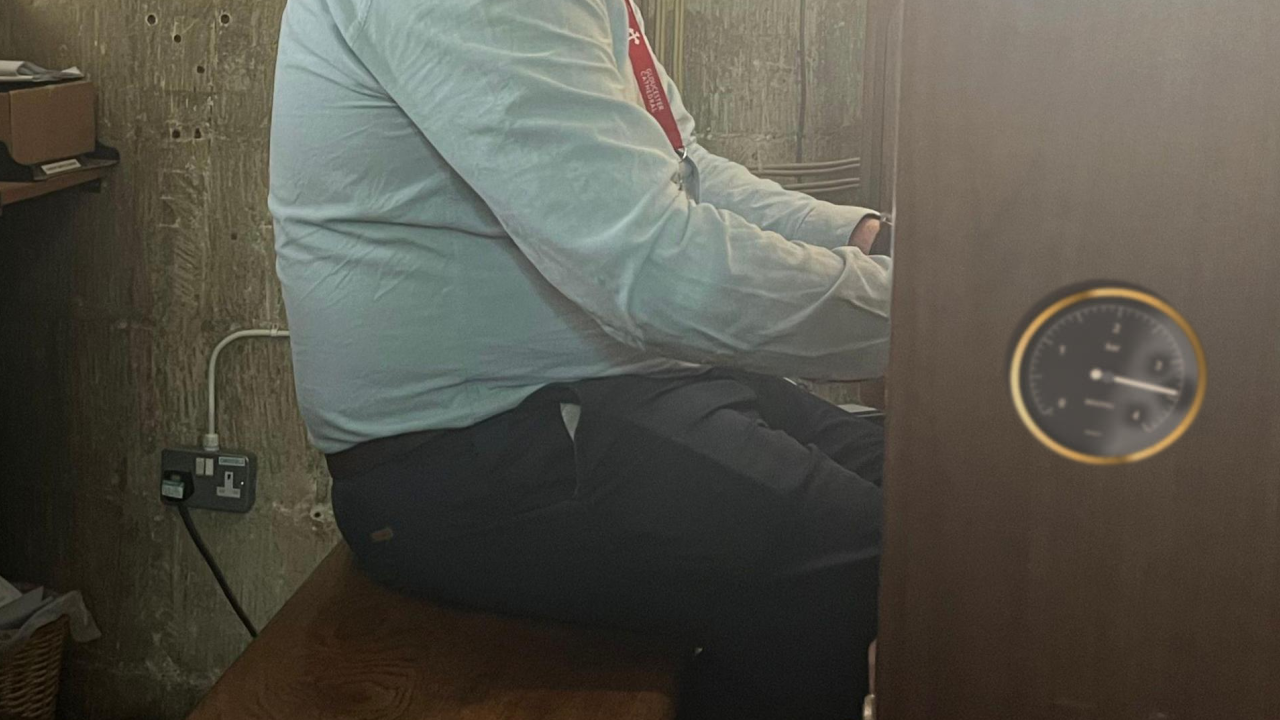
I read 3.4 bar
